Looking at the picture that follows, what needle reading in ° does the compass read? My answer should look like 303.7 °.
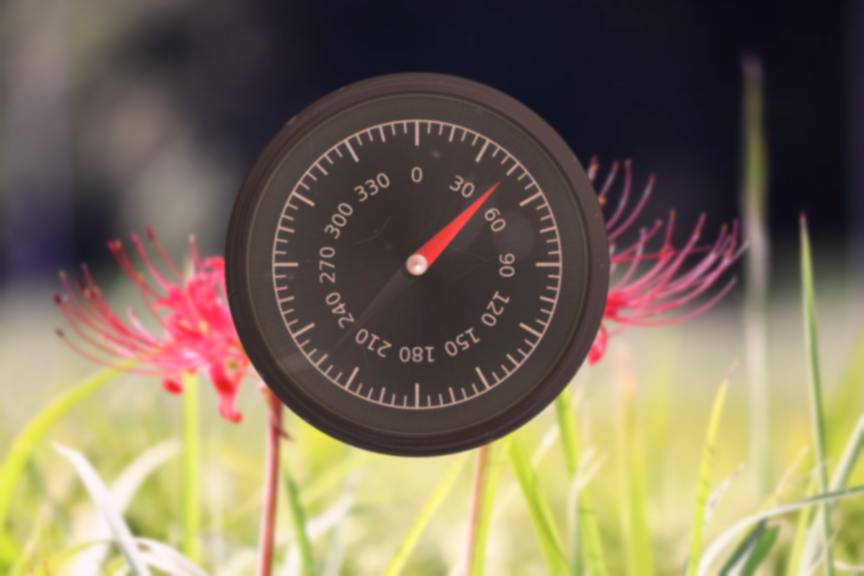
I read 45 °
